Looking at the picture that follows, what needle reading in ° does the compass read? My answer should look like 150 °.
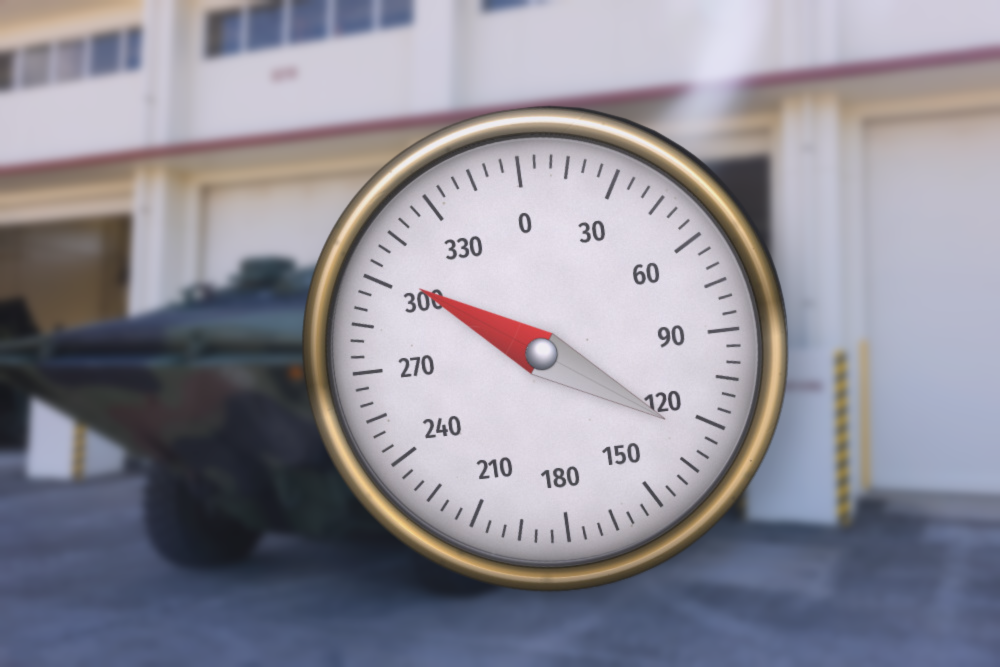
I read 305 °
